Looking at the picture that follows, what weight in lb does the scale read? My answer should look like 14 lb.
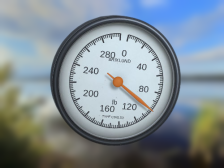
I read 100 lb
